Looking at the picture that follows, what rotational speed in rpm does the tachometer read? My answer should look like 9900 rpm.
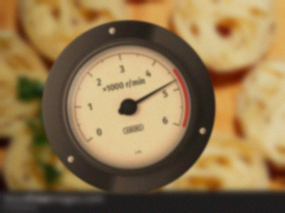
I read 4750 rpm
